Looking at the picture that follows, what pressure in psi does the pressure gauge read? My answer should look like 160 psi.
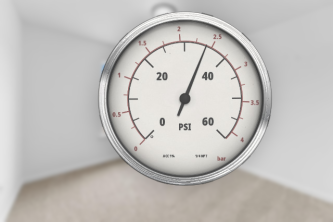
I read 35 psi
